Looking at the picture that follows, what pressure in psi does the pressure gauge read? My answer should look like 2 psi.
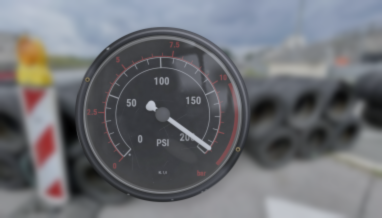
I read 195 psi
